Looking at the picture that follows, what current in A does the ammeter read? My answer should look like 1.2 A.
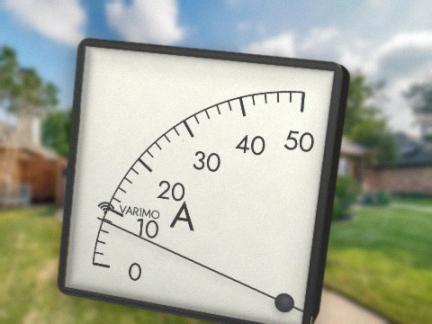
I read 8 A
